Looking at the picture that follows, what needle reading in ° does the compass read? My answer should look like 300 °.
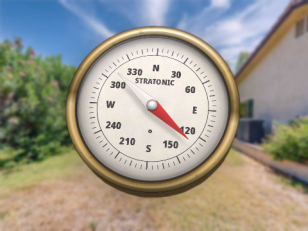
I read 130 °
